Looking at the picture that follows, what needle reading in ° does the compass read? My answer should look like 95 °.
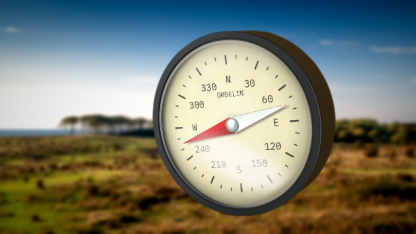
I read 255 °
